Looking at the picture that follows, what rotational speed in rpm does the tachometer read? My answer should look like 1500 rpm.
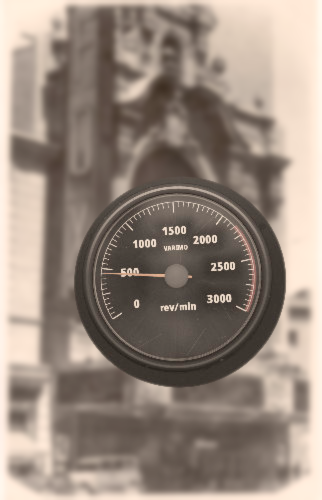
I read 450 rpm
